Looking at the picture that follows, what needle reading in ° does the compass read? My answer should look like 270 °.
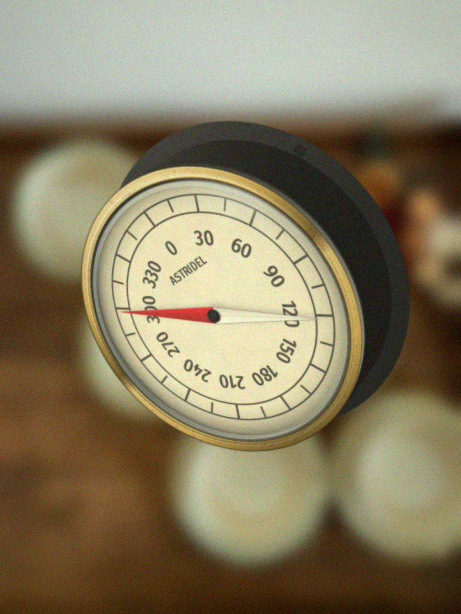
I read 300 °
